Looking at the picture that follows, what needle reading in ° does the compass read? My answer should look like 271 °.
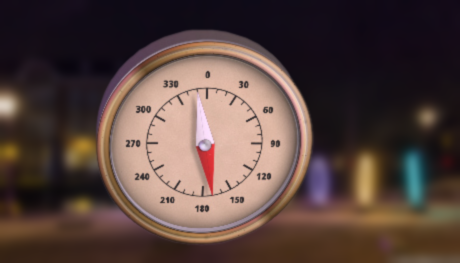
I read 170 °
